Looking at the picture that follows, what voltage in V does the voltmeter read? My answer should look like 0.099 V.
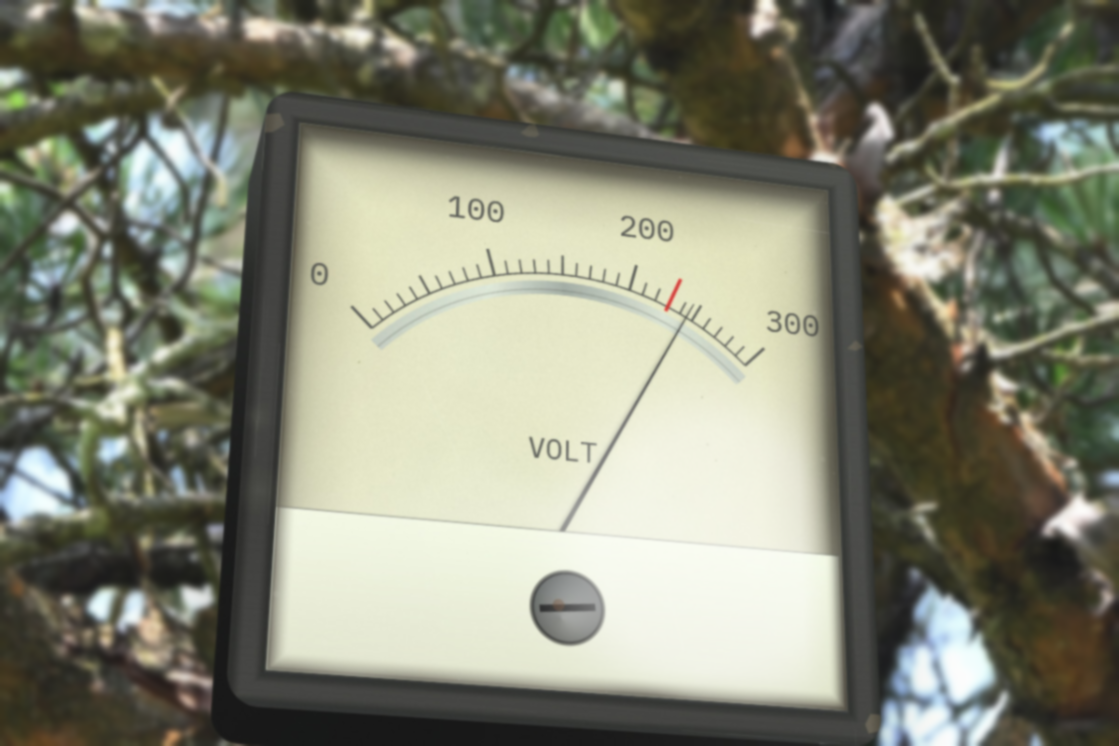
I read 245 V
